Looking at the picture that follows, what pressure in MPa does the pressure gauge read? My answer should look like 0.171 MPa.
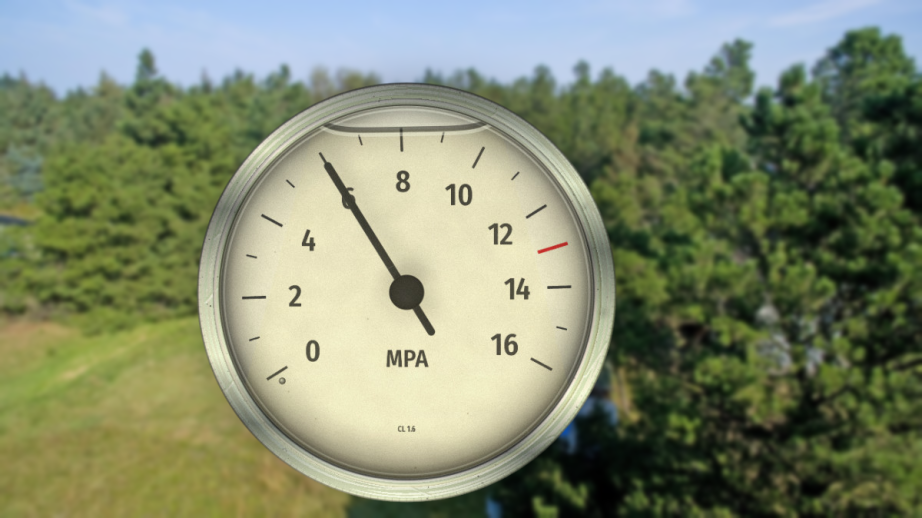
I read 6 MPa
